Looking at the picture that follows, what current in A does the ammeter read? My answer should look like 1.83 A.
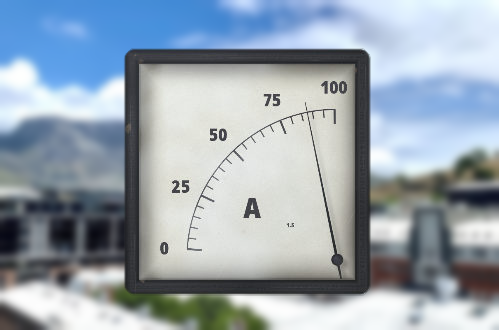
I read 87.5 A
